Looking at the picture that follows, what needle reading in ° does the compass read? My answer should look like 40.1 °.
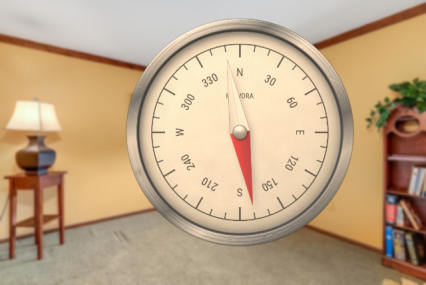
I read 170 °
